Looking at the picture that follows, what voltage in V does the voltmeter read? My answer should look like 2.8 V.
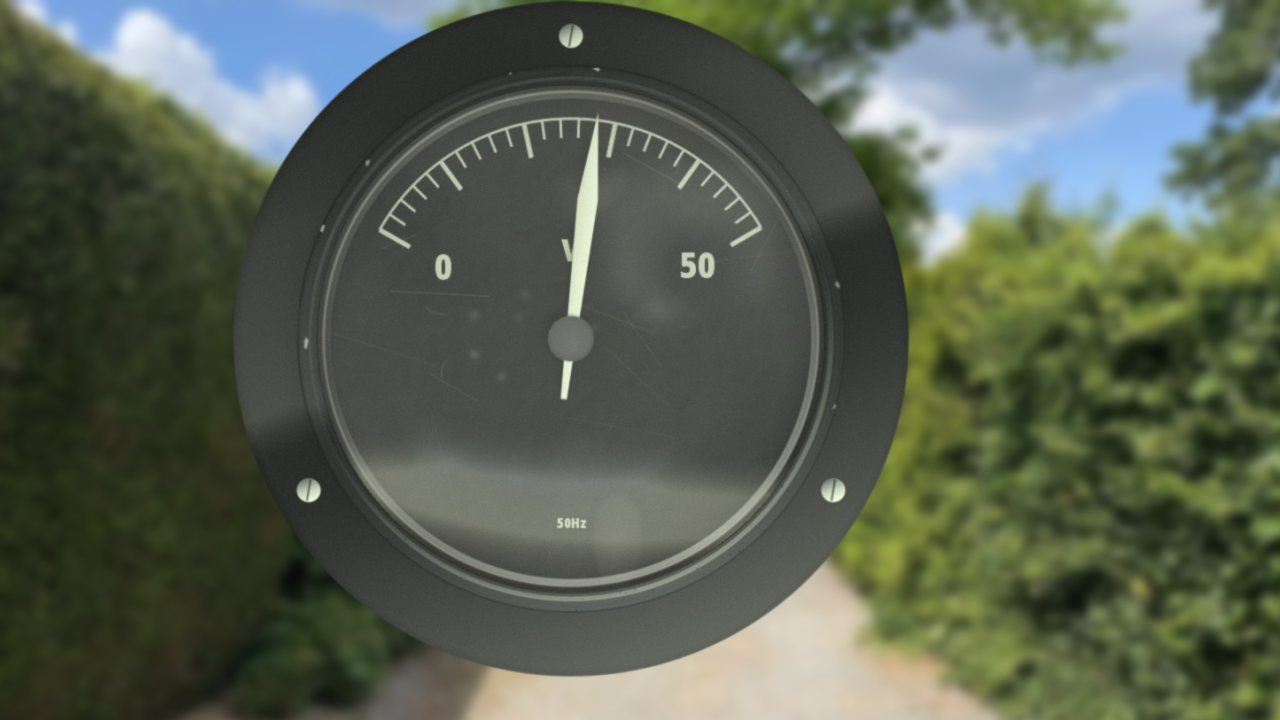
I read 28 V
